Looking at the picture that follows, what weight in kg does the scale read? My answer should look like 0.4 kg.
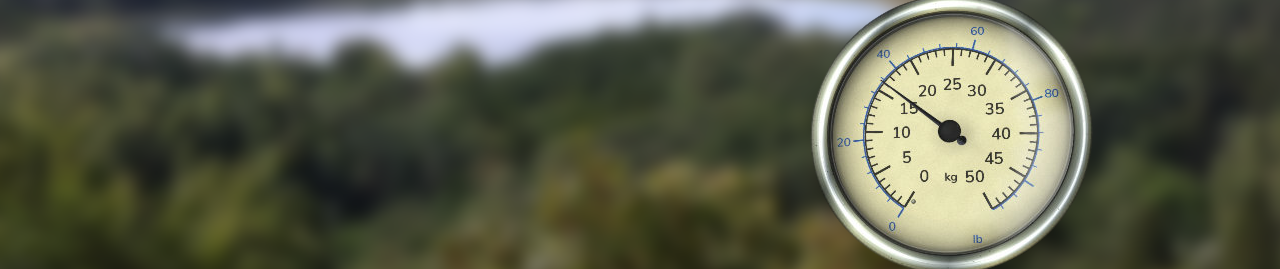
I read 16 kg
